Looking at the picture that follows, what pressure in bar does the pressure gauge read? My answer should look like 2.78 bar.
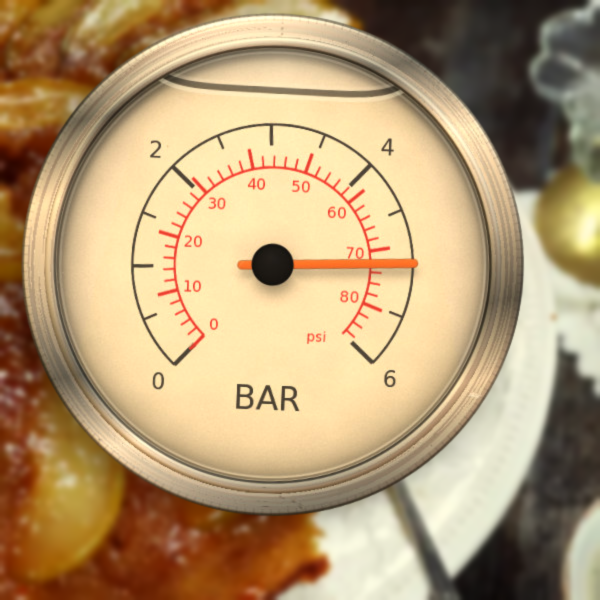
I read 5 bar
